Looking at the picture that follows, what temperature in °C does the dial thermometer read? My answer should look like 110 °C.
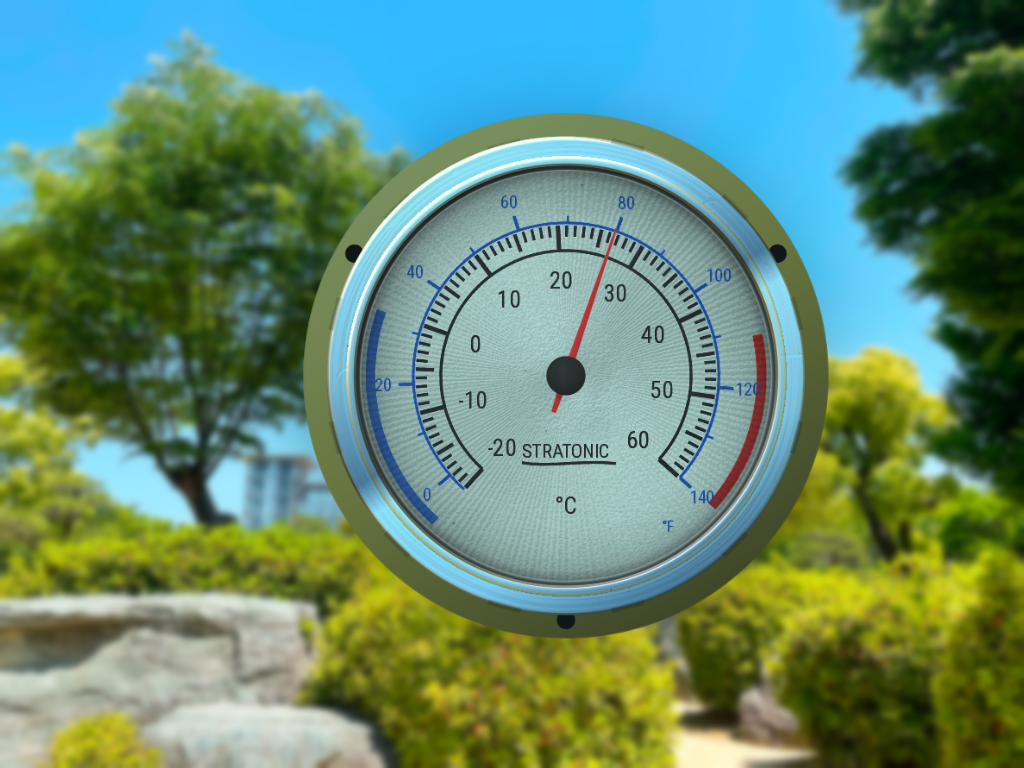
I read 26.5 °C
